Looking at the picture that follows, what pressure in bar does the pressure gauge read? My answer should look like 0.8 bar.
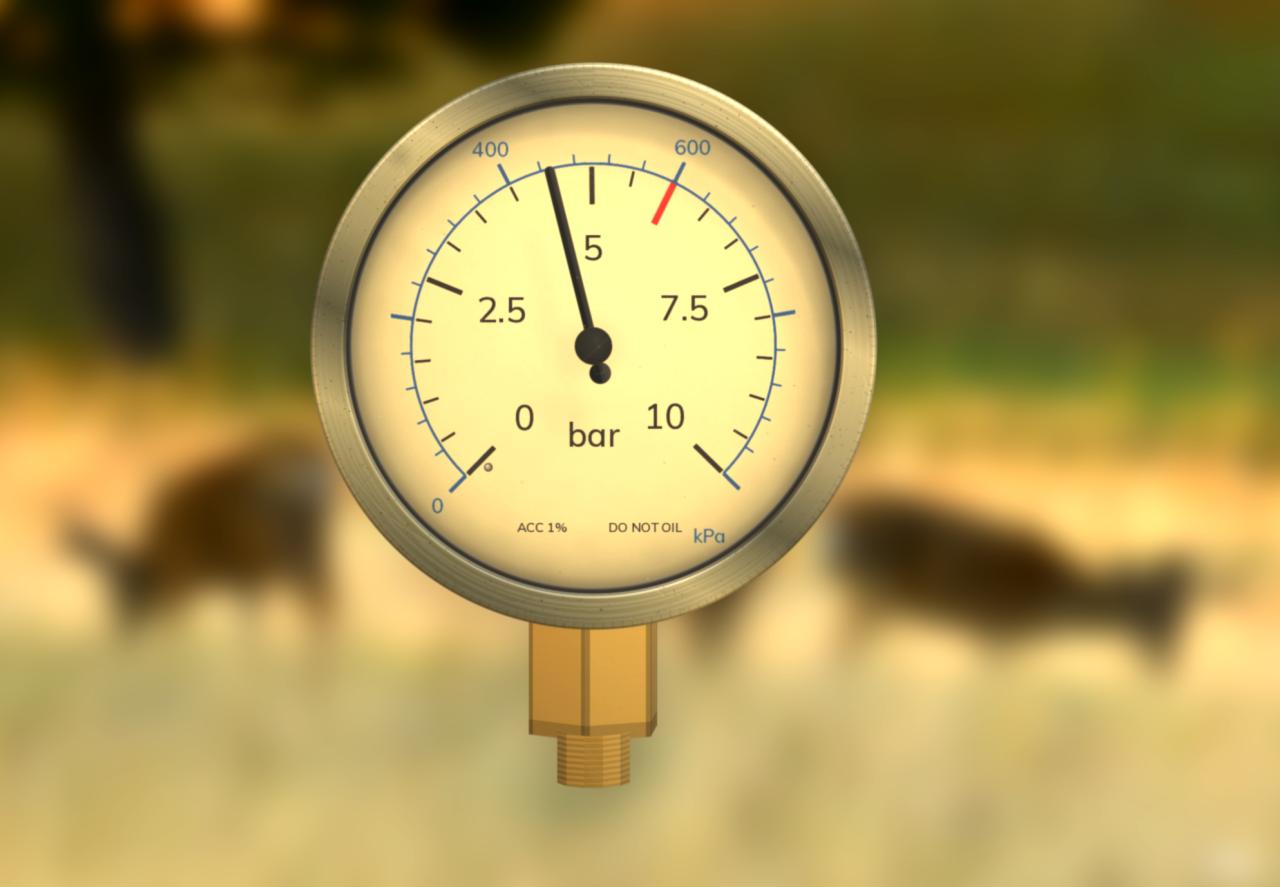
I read 4.5 bar
